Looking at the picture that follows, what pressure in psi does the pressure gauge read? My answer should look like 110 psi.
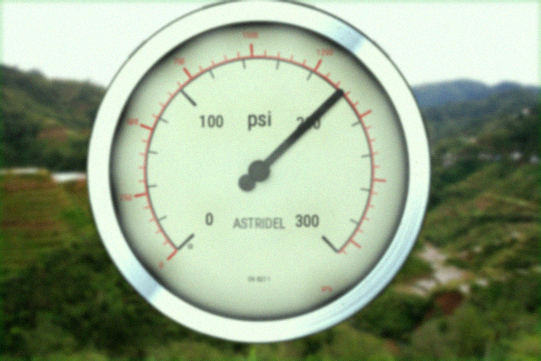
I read 200 psi
